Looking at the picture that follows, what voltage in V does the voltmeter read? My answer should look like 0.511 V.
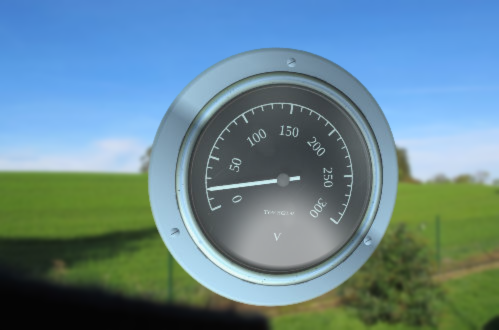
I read 20 V
